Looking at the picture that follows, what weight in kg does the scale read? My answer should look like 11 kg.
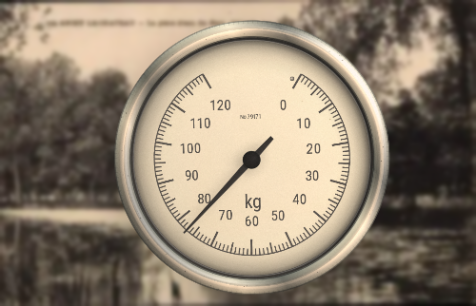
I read 77 kg
